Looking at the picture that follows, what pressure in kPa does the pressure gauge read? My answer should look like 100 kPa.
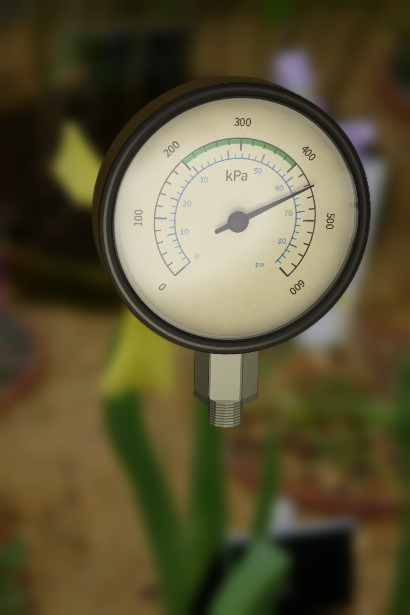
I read 440 kPa
